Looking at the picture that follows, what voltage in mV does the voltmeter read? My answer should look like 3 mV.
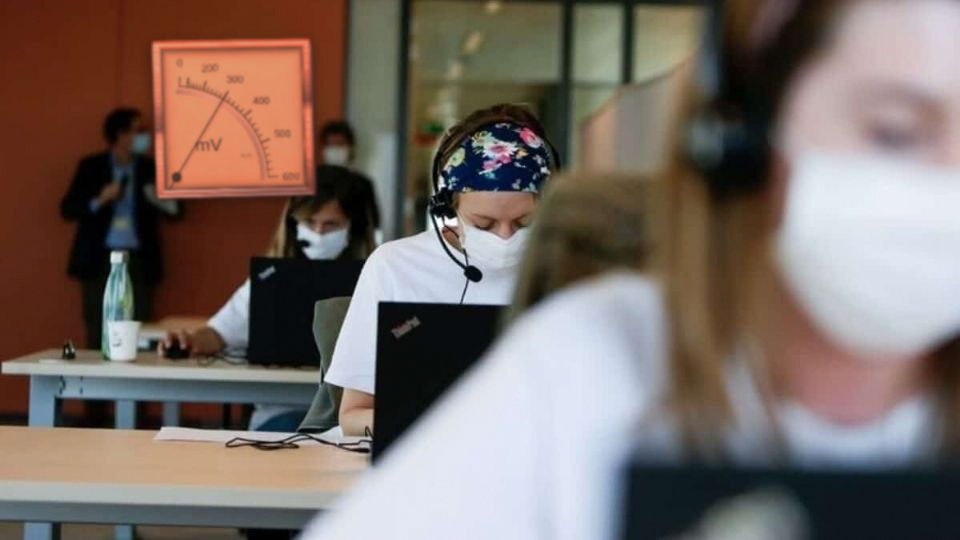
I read 300 mV
